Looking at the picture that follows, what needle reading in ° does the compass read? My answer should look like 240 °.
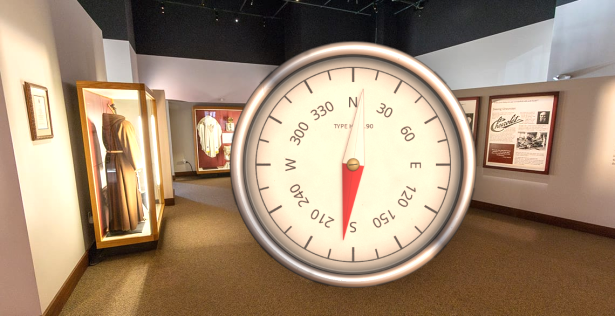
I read 187.5 °
